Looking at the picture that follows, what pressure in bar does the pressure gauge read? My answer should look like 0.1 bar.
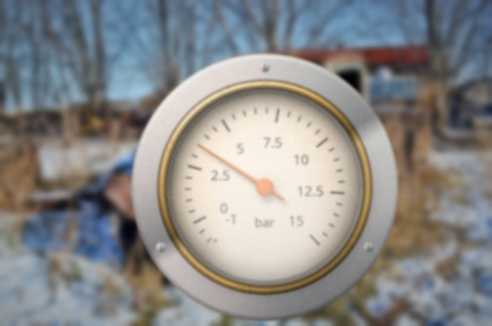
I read 3.5 bar
